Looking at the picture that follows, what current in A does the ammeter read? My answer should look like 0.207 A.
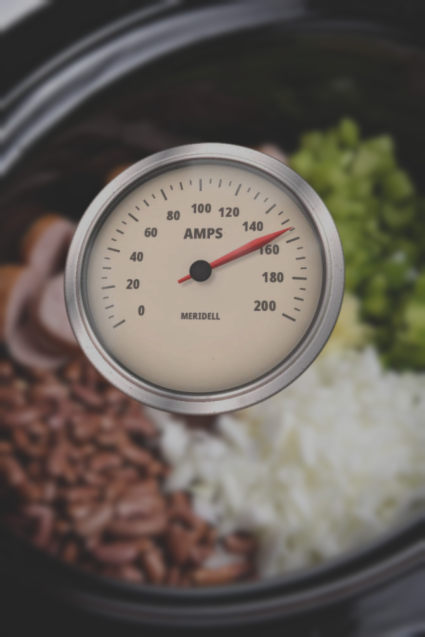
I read 155 A
